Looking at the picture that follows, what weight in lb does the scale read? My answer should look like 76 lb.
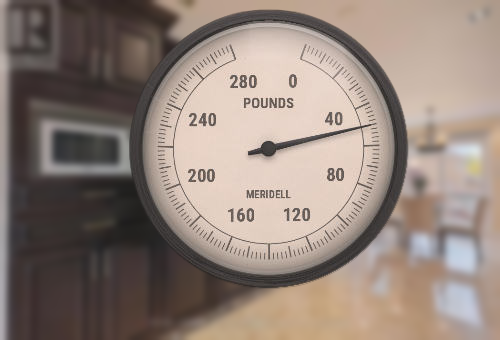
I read 50 lb
